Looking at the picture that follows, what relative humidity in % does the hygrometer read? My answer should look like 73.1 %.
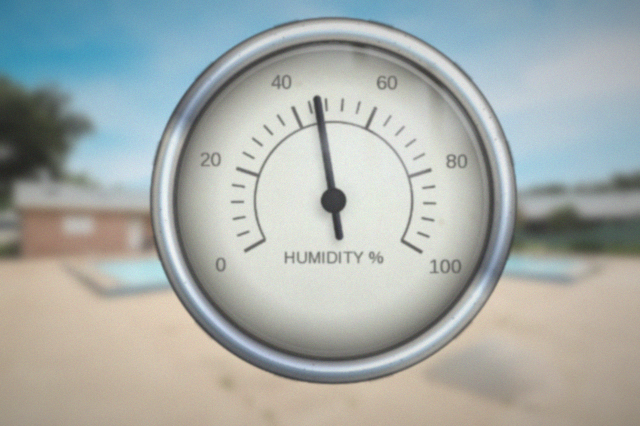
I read 46 %
